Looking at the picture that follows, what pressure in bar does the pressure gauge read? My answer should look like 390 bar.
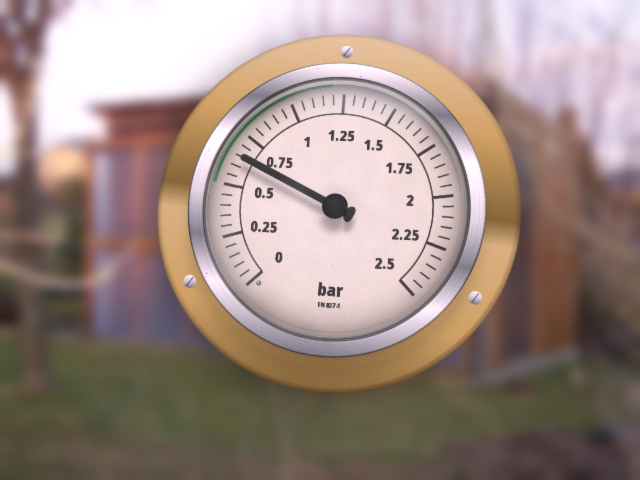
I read 0.65 bar
